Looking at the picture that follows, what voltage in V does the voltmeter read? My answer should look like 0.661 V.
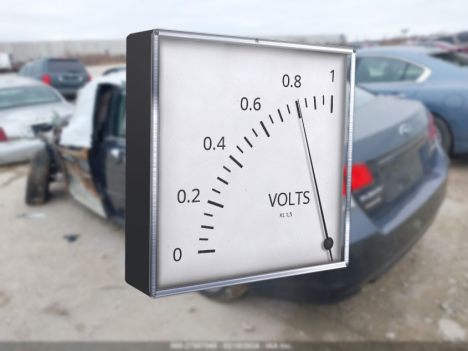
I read 0.8 V
